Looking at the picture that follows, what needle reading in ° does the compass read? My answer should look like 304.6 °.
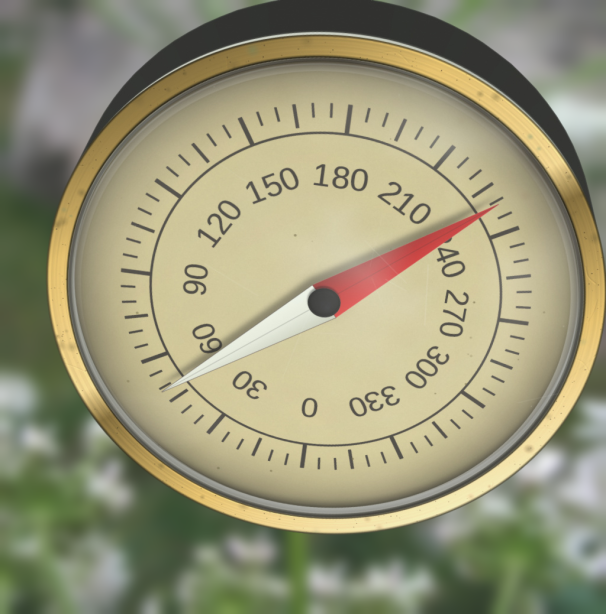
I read 230 °
